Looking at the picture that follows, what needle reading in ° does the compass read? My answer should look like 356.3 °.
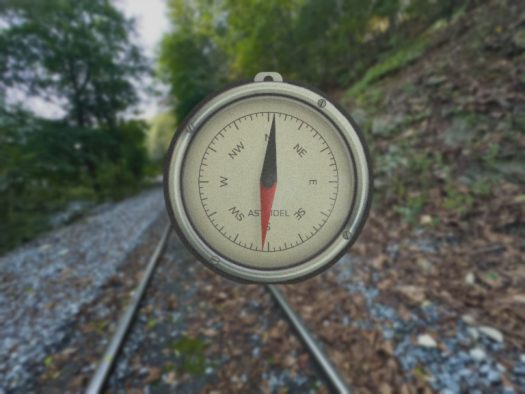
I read 185 °
